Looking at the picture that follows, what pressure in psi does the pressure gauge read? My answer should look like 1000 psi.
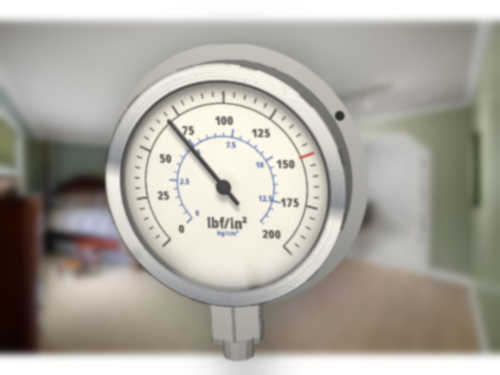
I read 70 psi
